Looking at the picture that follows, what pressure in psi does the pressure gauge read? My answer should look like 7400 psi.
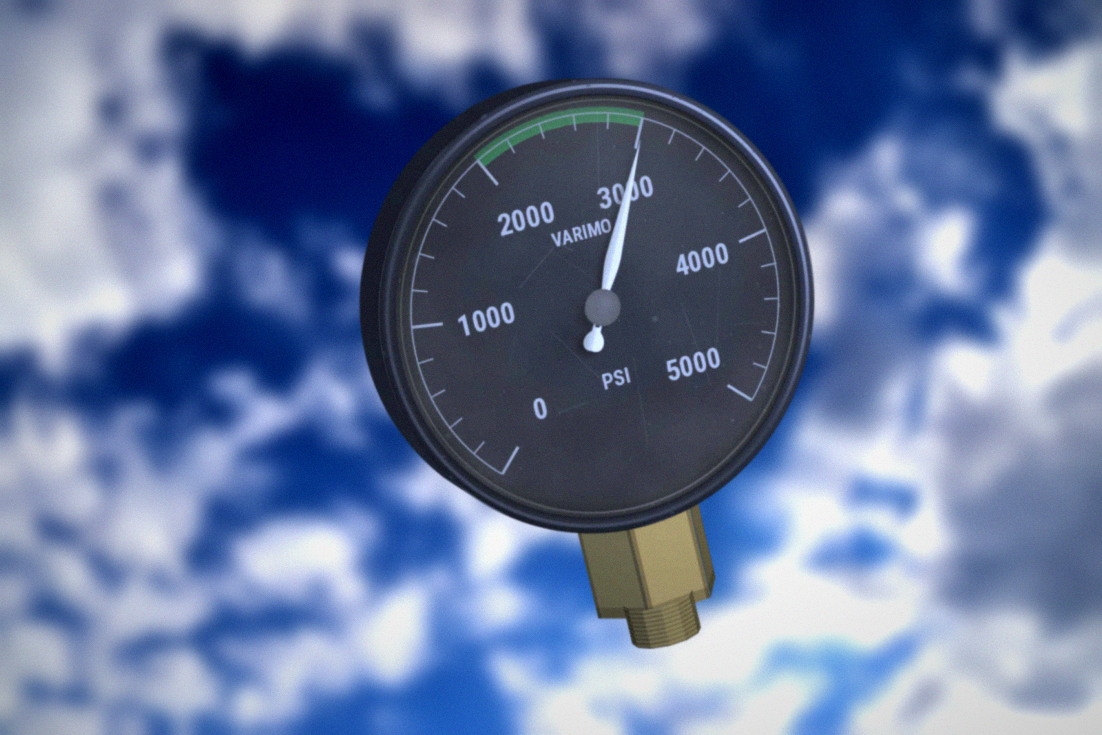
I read 3000 psi
